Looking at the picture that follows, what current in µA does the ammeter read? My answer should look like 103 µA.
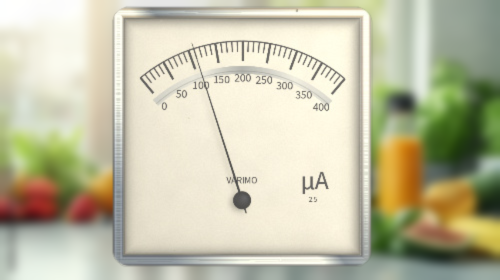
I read 110 µA
